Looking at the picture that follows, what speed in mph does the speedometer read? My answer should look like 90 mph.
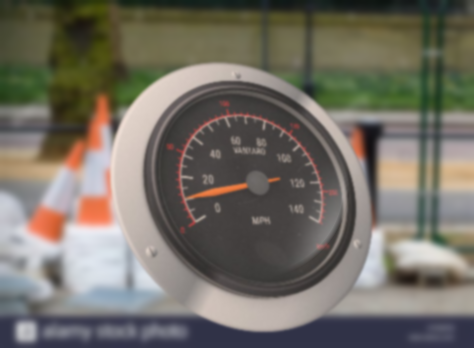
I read 10 mph
